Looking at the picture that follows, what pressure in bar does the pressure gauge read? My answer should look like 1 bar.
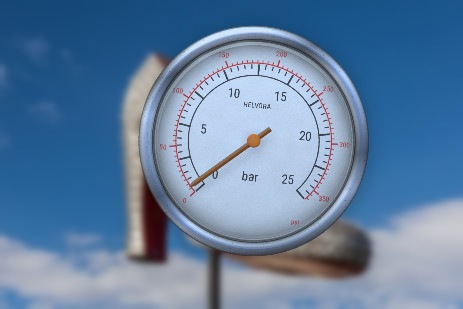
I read 0.5 bar
